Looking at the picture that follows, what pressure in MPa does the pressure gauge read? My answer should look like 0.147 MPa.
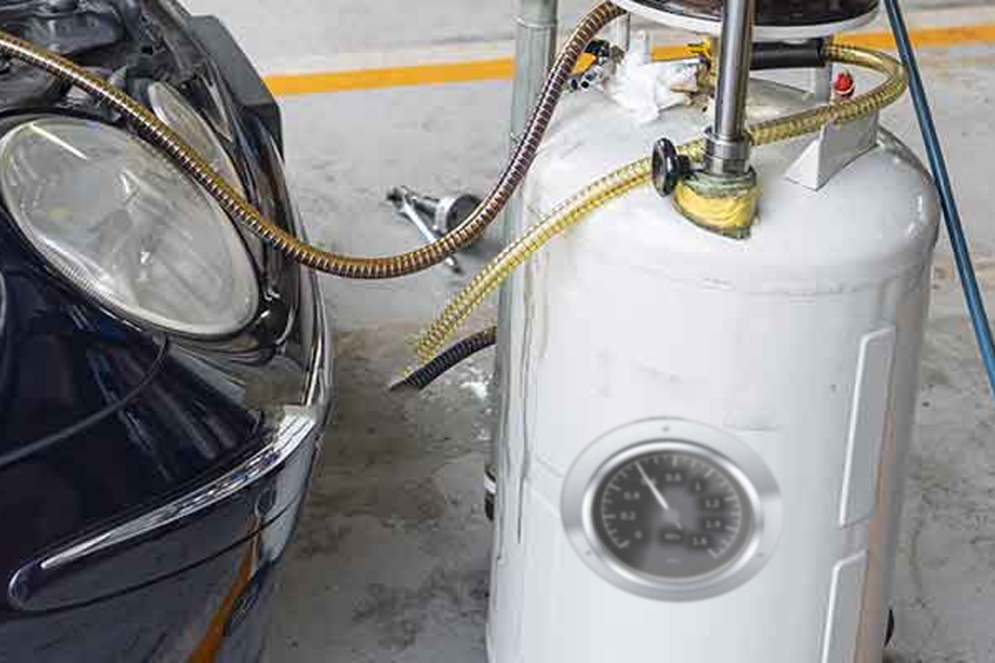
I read 0.6 MPa
